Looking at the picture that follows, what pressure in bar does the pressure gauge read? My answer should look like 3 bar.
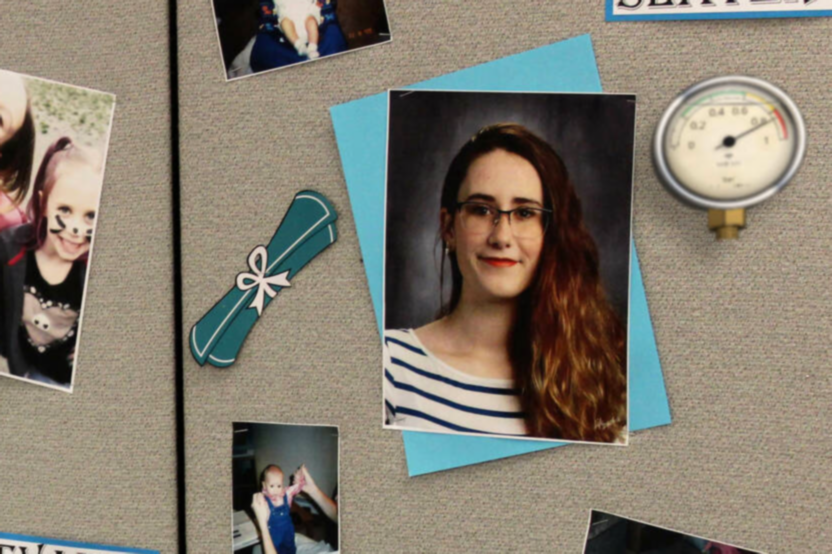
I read 0.85 bar
